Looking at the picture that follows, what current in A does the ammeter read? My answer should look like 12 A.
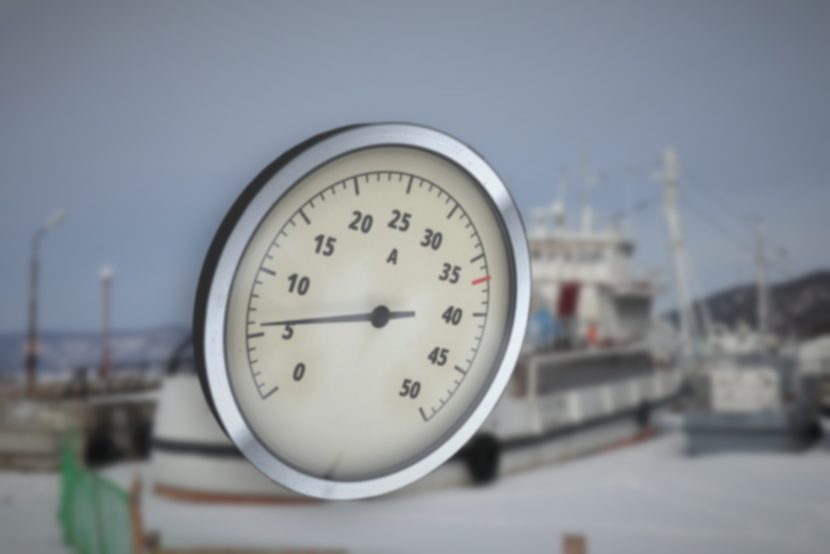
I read 6 A
